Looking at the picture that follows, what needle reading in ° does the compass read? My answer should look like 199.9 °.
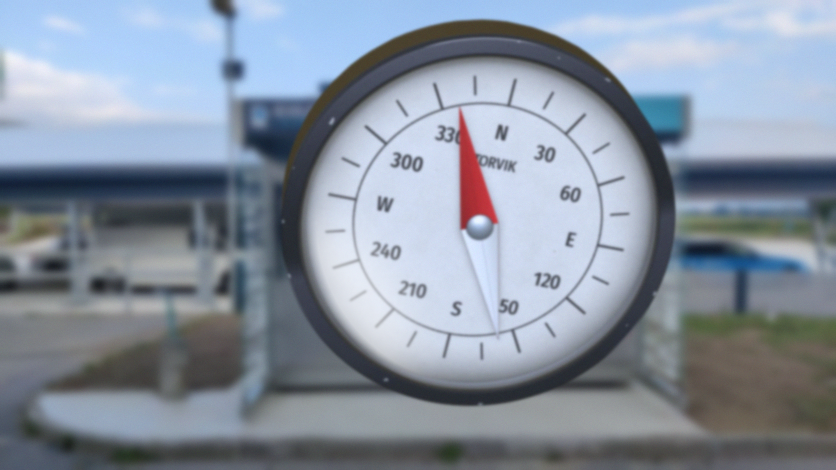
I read 337.5 °
